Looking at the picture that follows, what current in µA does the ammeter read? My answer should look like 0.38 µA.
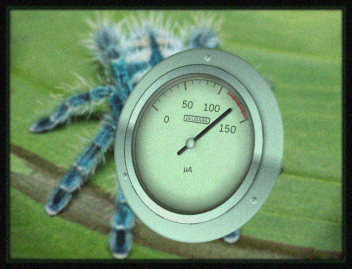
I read 130 µA
